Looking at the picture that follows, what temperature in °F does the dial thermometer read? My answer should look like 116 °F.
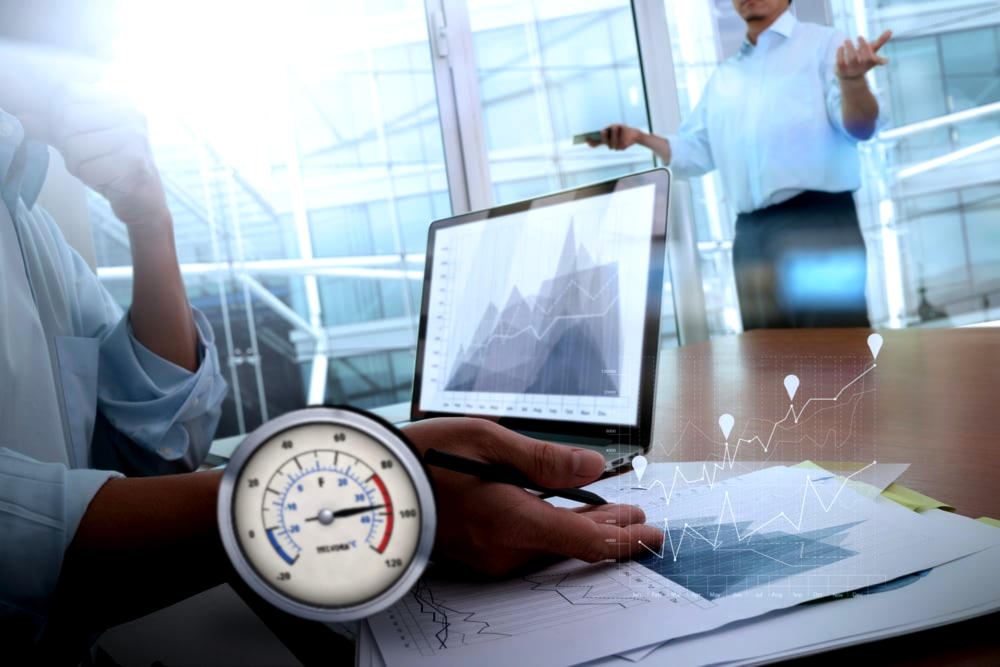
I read 95 °F
